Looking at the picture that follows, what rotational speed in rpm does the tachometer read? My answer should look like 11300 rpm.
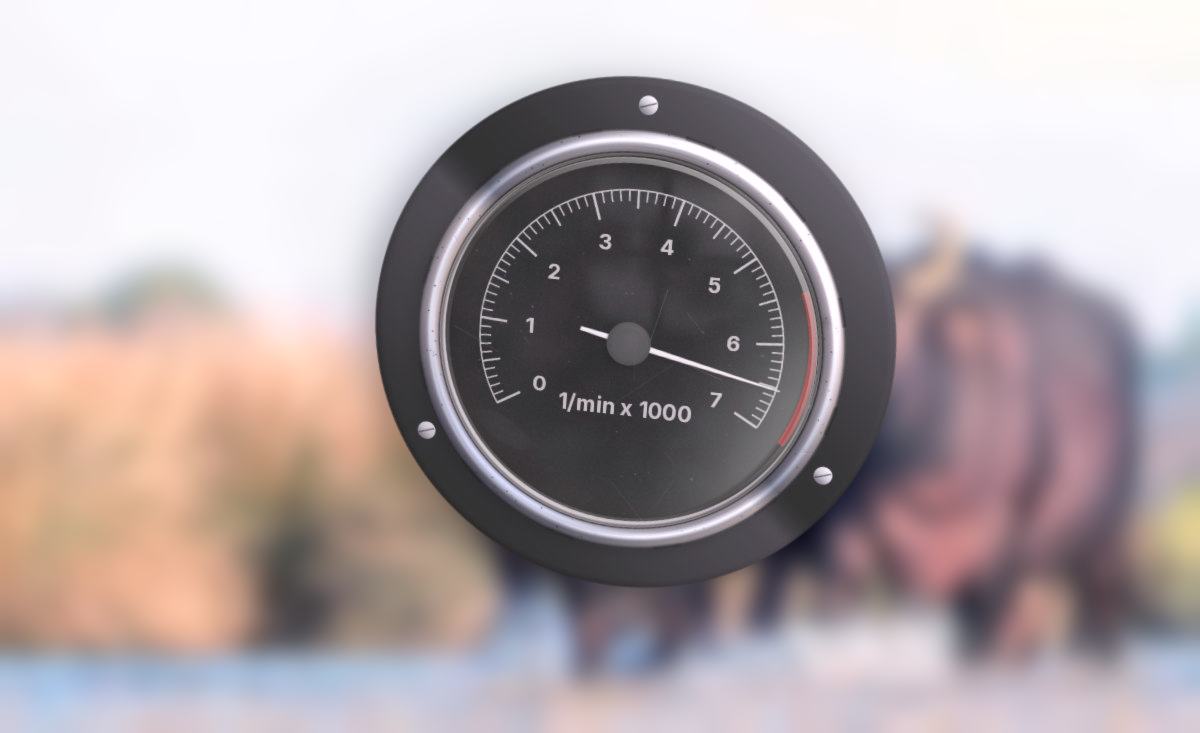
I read 6500 rpm
